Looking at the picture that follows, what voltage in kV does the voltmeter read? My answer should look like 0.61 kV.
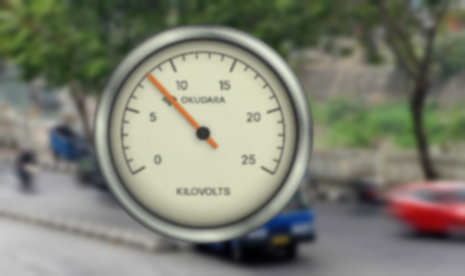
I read 8 kV
